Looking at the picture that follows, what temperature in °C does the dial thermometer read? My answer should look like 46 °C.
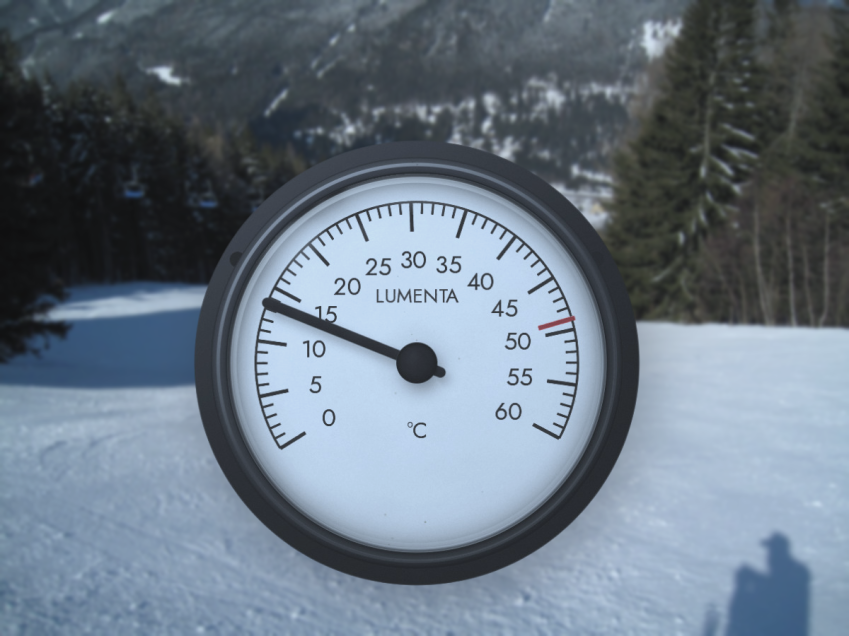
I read 13.5 °C
